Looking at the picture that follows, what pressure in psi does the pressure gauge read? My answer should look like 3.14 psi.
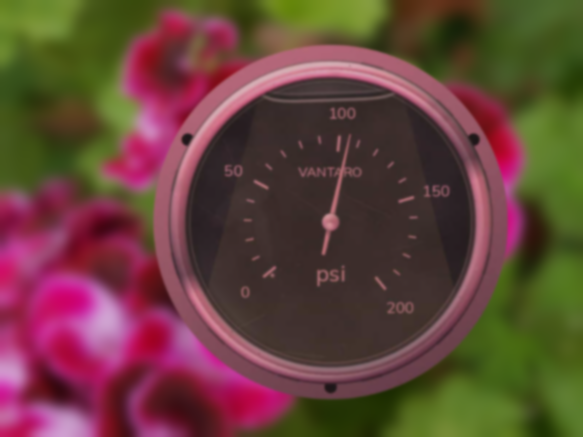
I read 105 psi
